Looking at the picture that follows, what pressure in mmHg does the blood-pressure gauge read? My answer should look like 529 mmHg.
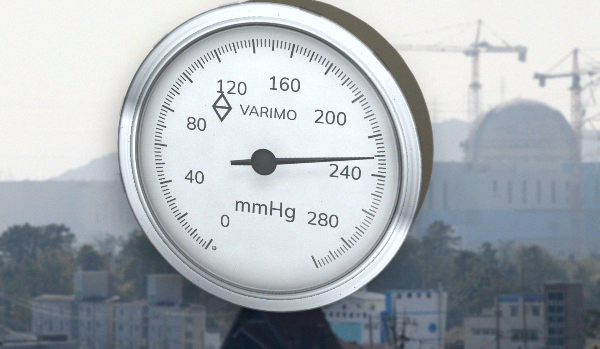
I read 230 mmHg
